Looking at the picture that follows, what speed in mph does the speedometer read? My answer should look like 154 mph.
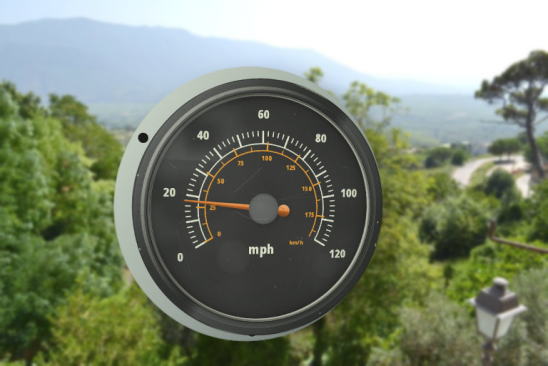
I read 18 mph
